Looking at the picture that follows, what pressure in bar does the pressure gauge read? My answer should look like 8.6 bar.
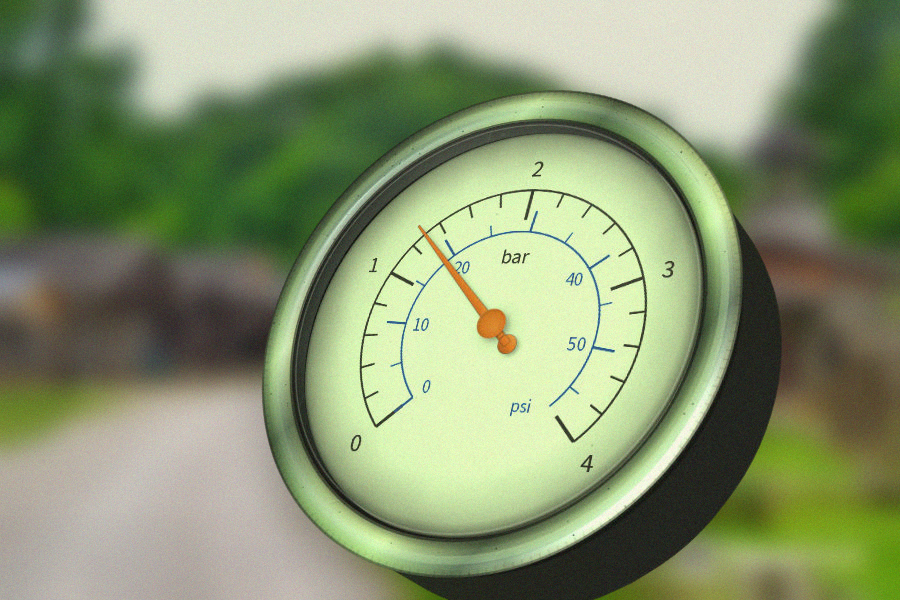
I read 1.3 bar
